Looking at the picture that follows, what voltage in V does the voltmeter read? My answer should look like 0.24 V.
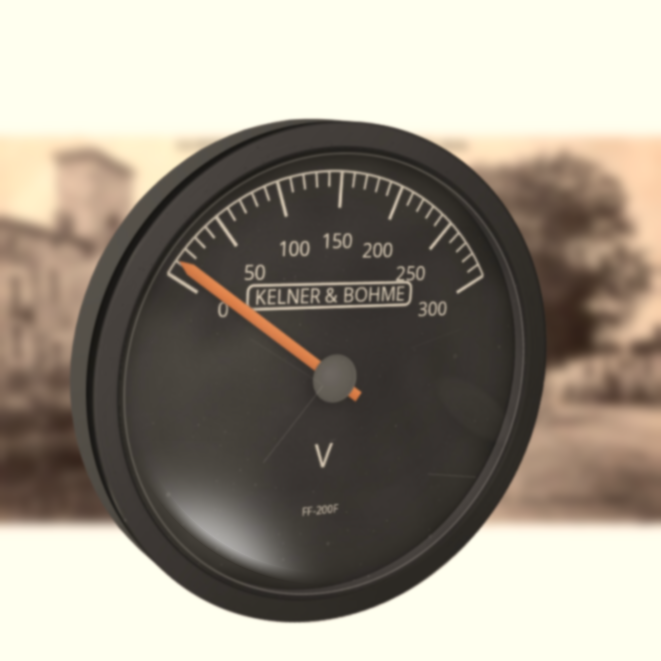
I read 10 V
